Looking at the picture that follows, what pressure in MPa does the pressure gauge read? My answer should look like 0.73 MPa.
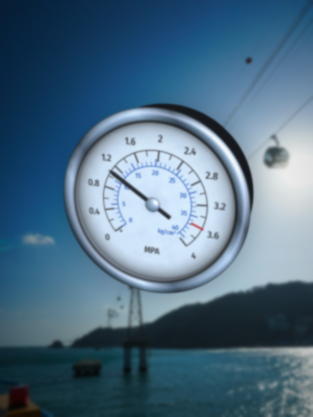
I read 1.1 MPa
